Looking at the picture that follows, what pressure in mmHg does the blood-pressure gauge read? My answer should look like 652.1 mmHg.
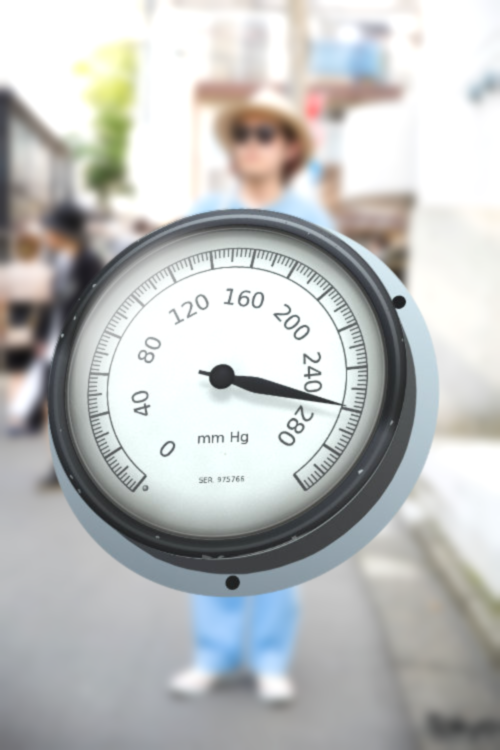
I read 260 mmHg
